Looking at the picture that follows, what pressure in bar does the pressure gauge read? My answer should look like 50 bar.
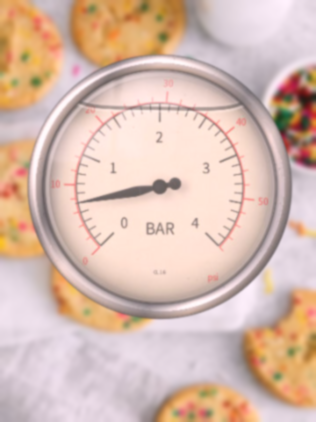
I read 0.5 bar
